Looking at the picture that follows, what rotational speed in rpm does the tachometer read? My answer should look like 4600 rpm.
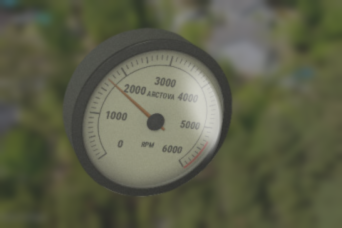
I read 1700 rpm
